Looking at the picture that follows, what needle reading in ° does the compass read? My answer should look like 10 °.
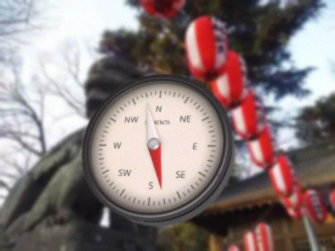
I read 165 °
